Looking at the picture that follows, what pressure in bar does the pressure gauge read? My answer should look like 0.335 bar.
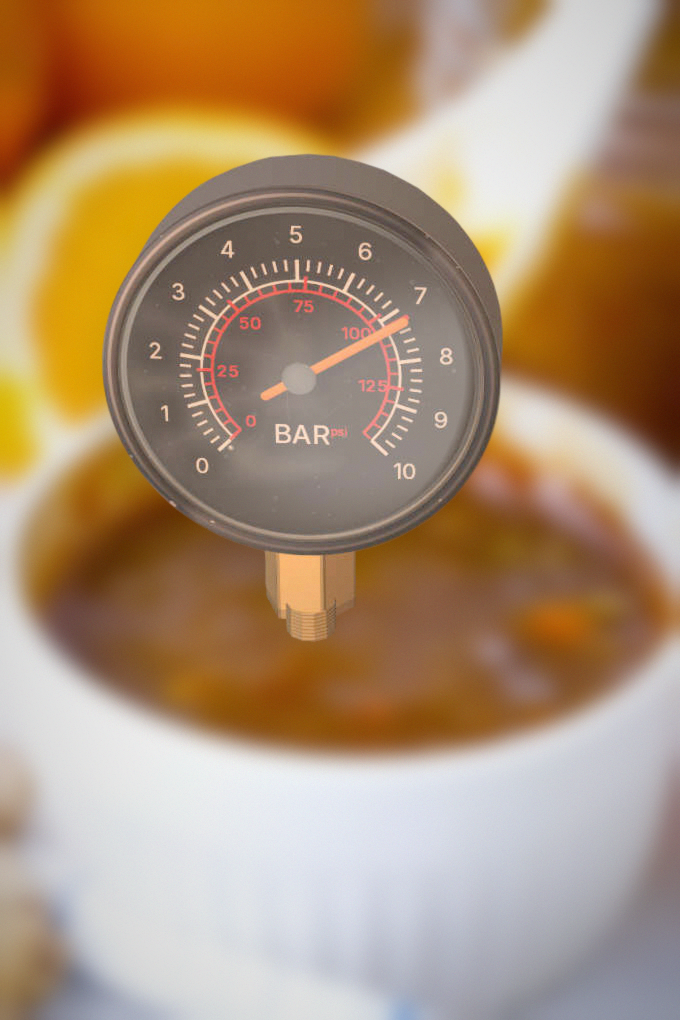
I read 7.2 bar
